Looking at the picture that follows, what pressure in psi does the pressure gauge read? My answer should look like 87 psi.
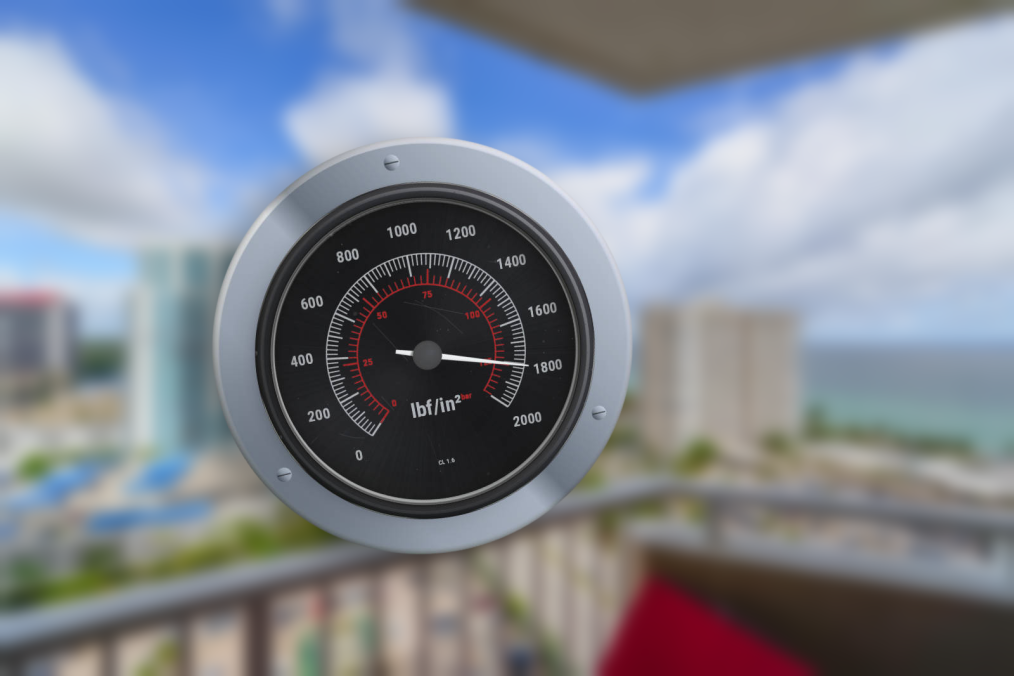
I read 1800 psi
